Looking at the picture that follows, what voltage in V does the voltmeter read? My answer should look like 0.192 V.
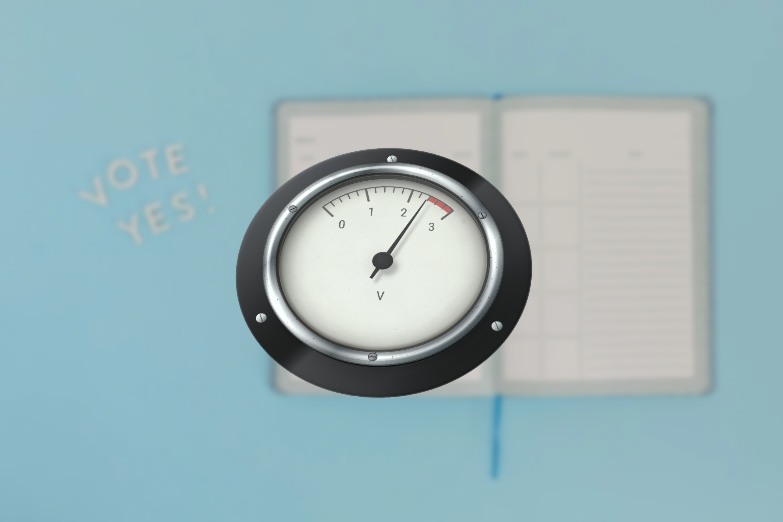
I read 2.4 V
